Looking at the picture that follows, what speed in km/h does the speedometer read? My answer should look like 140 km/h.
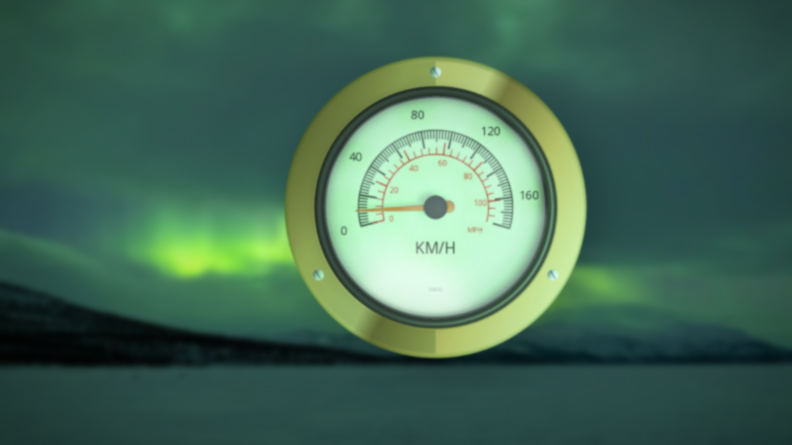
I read 10 km/h
